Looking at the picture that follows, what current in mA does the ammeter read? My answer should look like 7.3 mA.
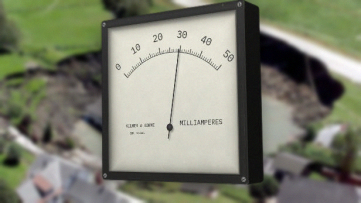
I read 30 mA
